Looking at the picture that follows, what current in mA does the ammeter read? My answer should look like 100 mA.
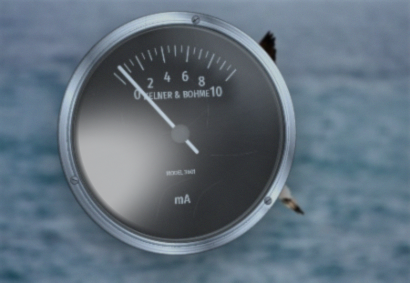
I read 0.5 mA
